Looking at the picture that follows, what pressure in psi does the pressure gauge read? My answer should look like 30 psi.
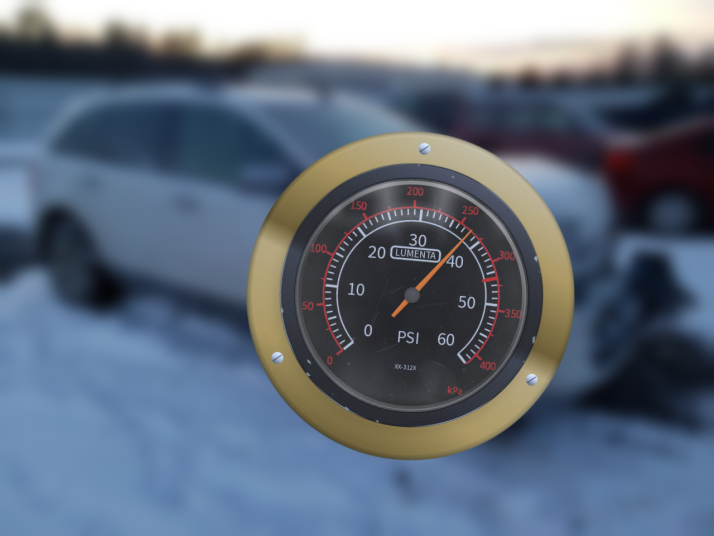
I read 38 psi
